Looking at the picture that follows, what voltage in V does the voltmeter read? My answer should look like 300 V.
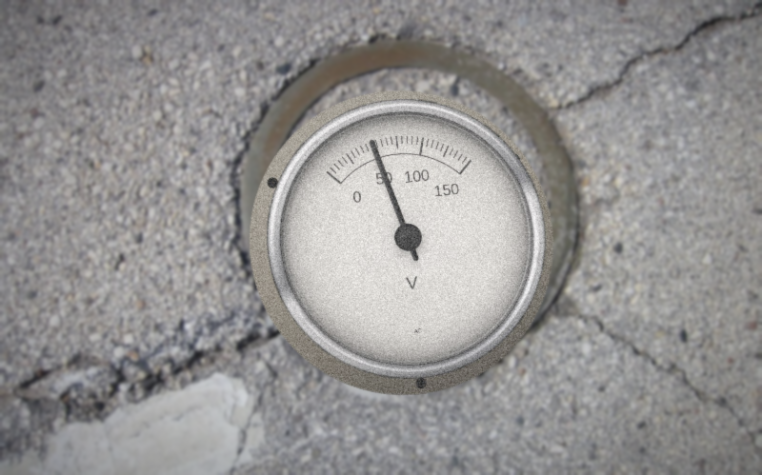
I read 50 V
